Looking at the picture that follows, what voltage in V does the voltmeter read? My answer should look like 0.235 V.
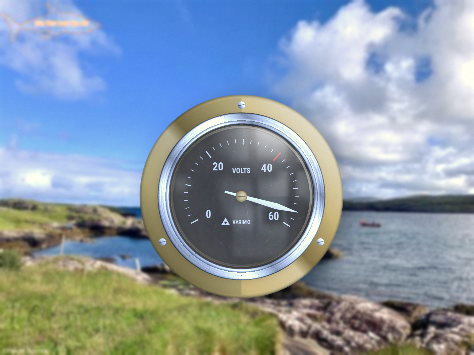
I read 56 V
